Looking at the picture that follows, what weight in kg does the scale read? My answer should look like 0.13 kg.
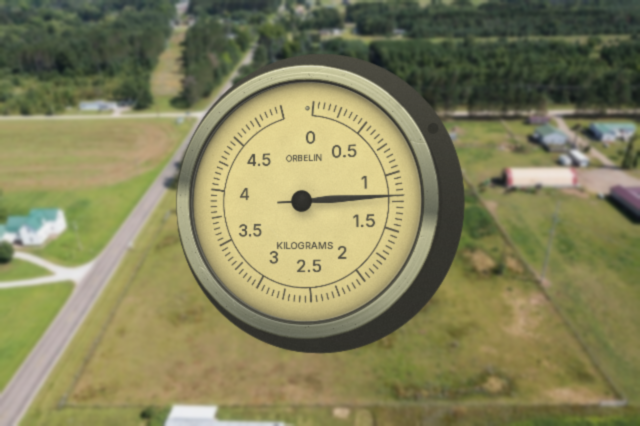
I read 1.2 kg
